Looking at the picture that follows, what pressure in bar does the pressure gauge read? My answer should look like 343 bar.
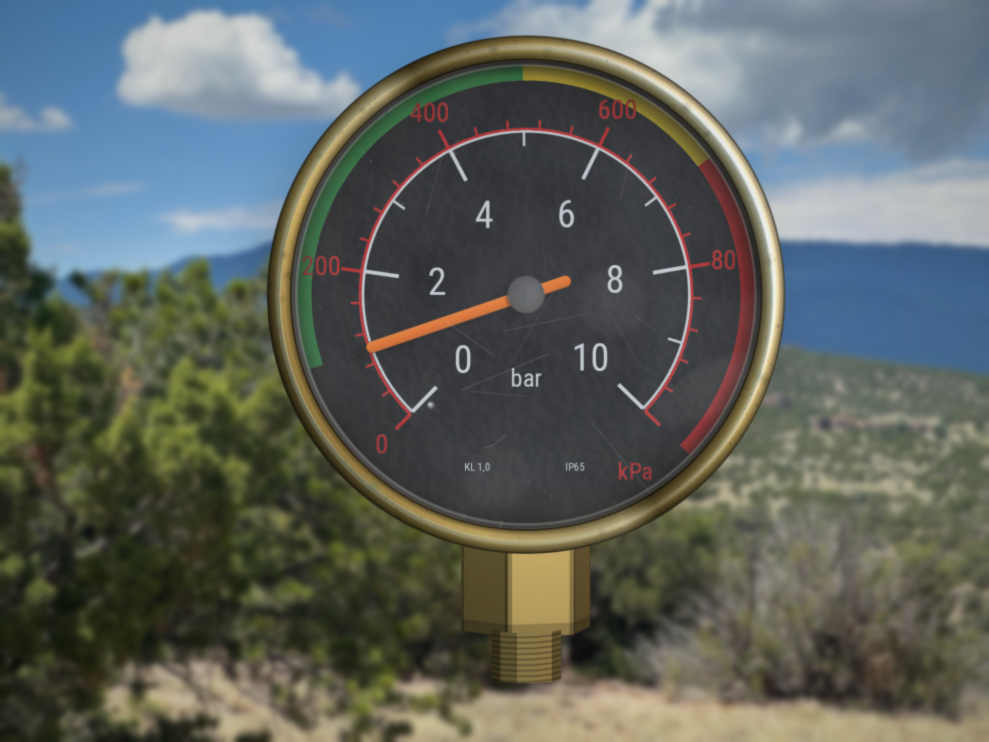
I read 1 bar
